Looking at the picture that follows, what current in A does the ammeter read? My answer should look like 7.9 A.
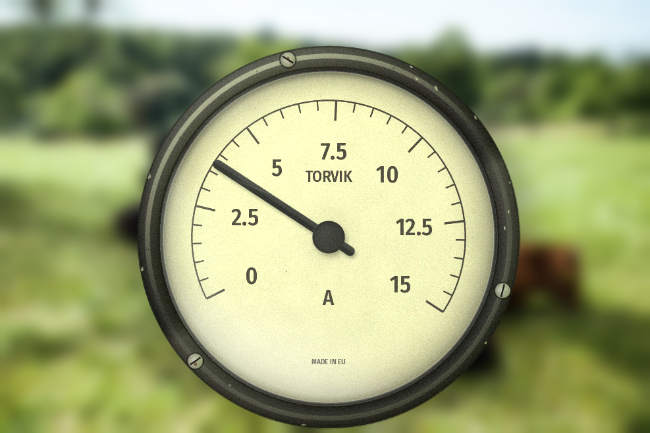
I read 3.75 A
